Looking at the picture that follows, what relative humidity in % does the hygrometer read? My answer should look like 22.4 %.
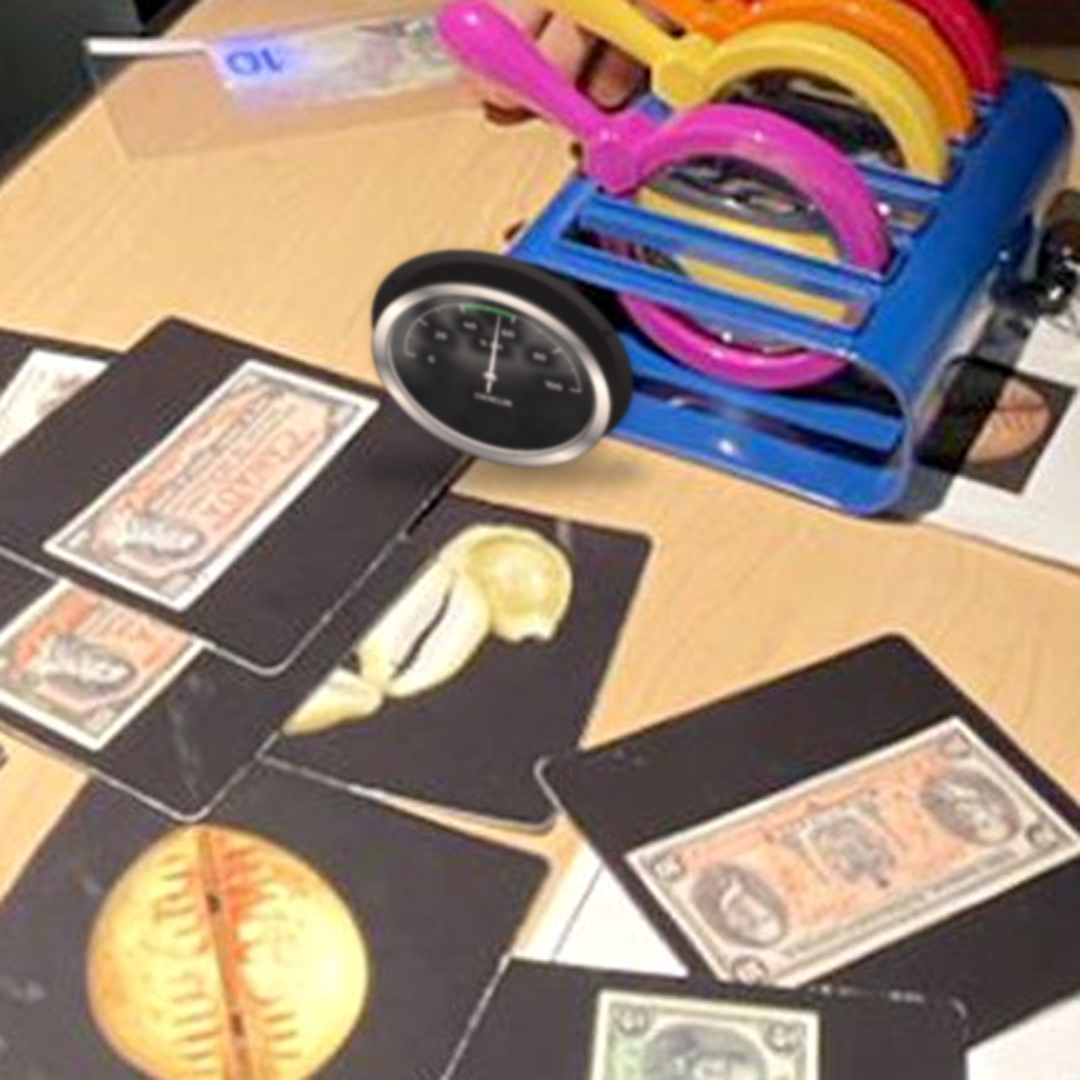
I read 55 %
